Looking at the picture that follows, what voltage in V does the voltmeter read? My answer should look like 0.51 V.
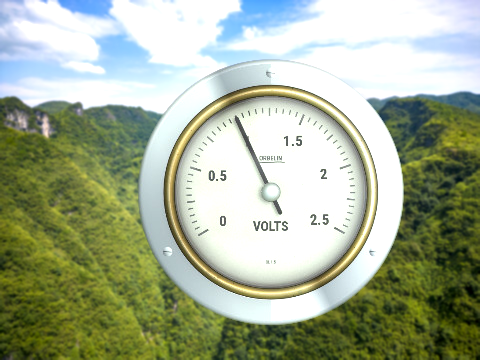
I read 1 V
